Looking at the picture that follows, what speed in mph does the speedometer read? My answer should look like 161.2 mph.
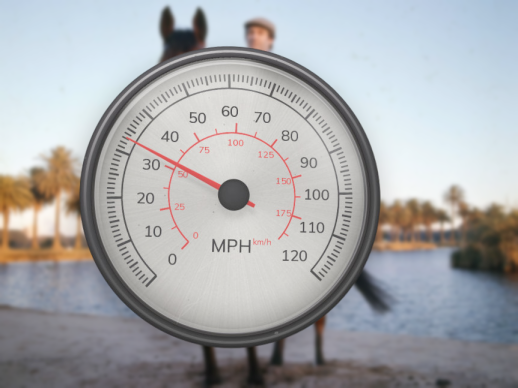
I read 33 mph
